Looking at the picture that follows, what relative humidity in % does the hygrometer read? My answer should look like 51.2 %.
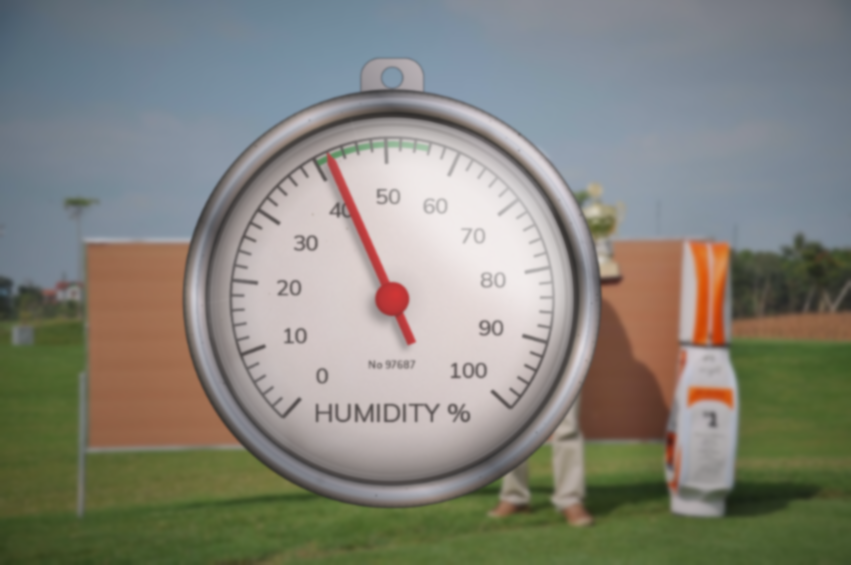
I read 42 %
